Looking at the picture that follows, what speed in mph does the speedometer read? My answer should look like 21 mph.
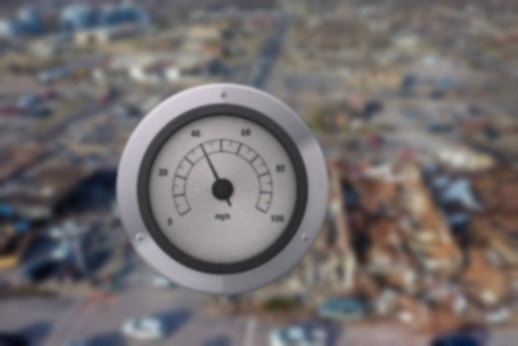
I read 40 mph
